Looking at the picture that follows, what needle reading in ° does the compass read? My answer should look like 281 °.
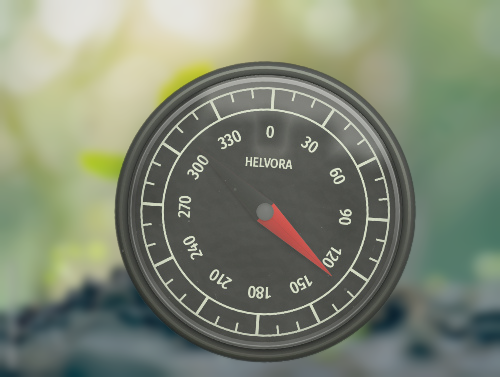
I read 130 °
